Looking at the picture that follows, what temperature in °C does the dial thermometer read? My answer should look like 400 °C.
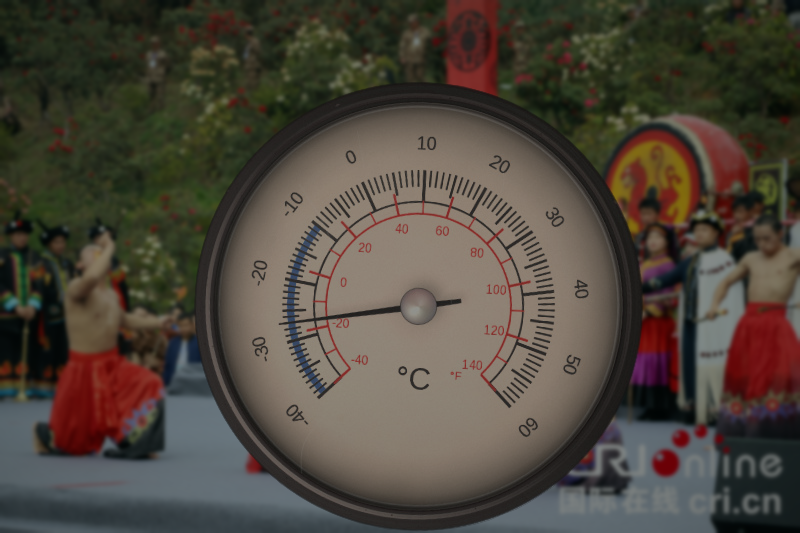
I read -27 °C
